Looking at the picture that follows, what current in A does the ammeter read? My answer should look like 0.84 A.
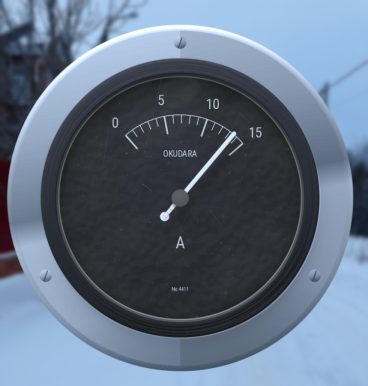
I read 13.5 A
